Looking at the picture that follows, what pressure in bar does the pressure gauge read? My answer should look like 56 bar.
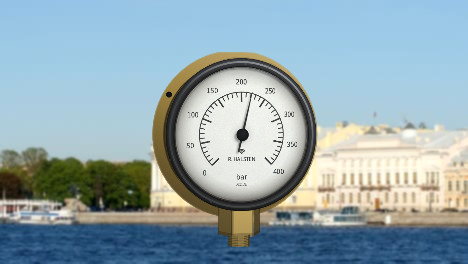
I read 220 bar
